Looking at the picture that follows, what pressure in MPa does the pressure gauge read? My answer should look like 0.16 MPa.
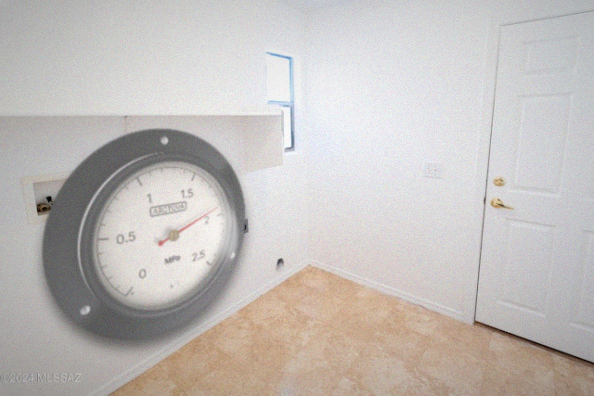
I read 1.9 MPa
